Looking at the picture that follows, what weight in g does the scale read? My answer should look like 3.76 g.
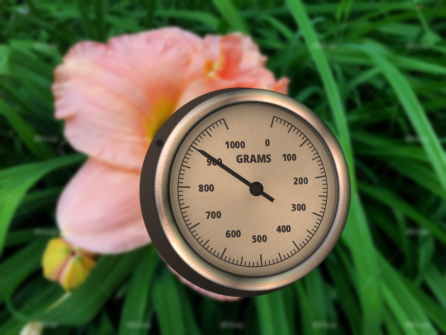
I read 900 g
